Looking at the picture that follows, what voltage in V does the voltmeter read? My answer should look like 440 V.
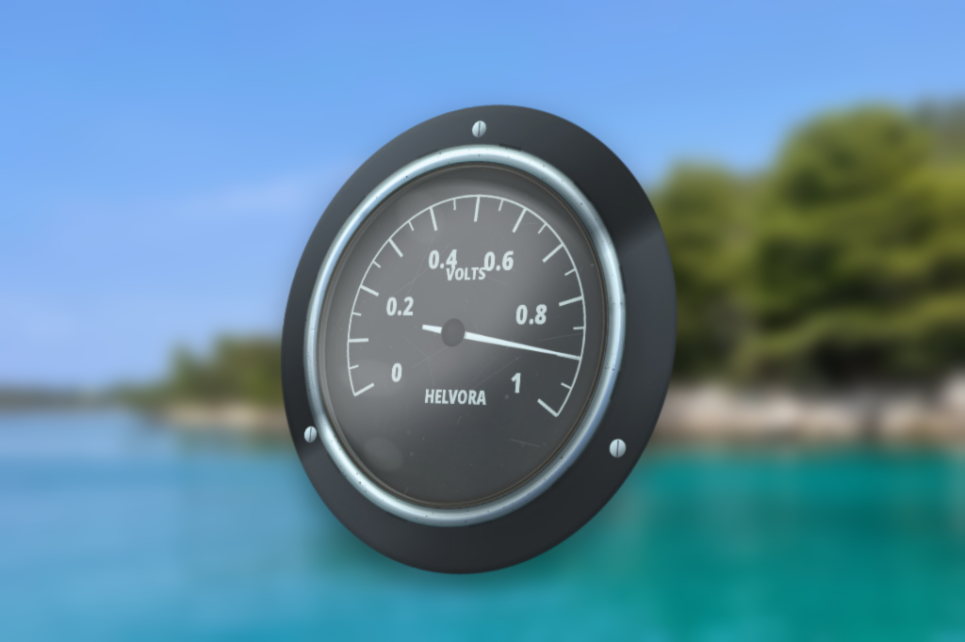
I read 0.9 V
